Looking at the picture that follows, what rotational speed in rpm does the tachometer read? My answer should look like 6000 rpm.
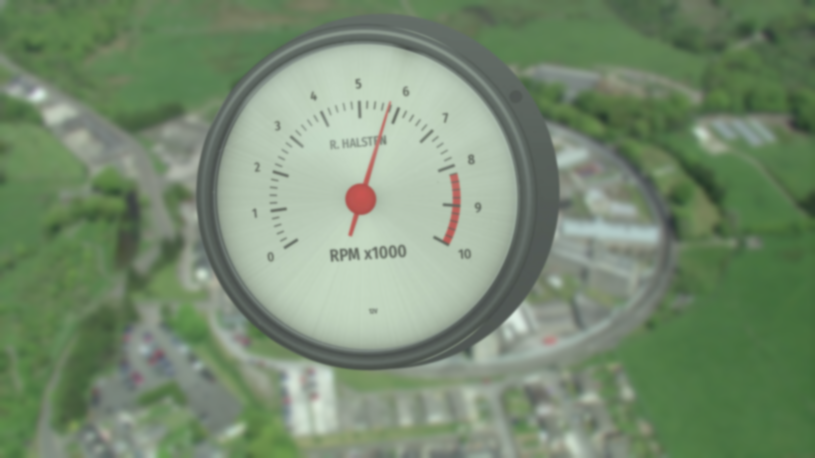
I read 5800 rpm
